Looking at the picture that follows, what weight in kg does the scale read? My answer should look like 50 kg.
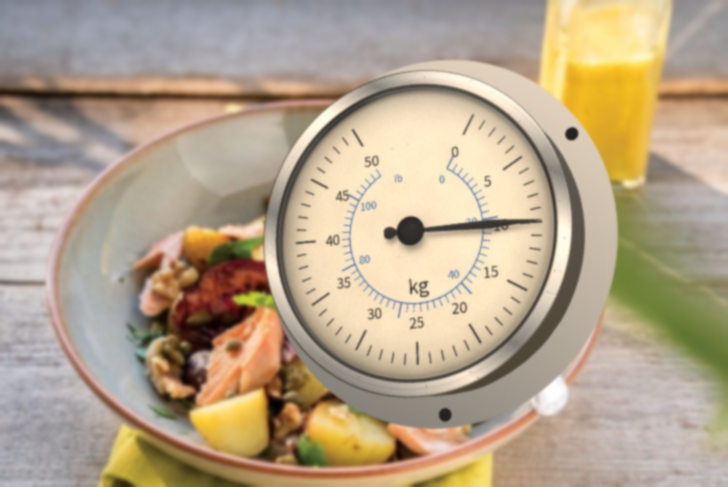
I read 10 kg
